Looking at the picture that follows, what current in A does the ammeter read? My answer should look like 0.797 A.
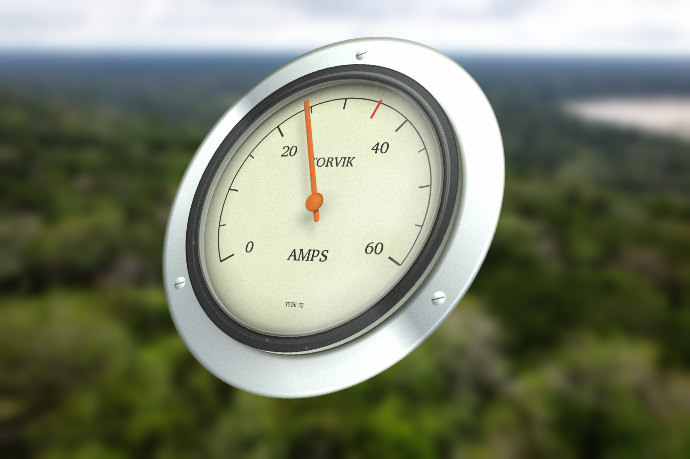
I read 25 A
